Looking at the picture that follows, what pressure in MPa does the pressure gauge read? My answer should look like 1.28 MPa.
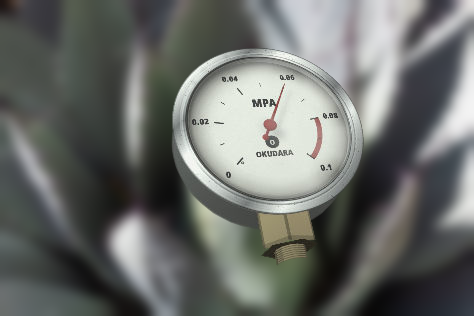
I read 0.06 MPa
